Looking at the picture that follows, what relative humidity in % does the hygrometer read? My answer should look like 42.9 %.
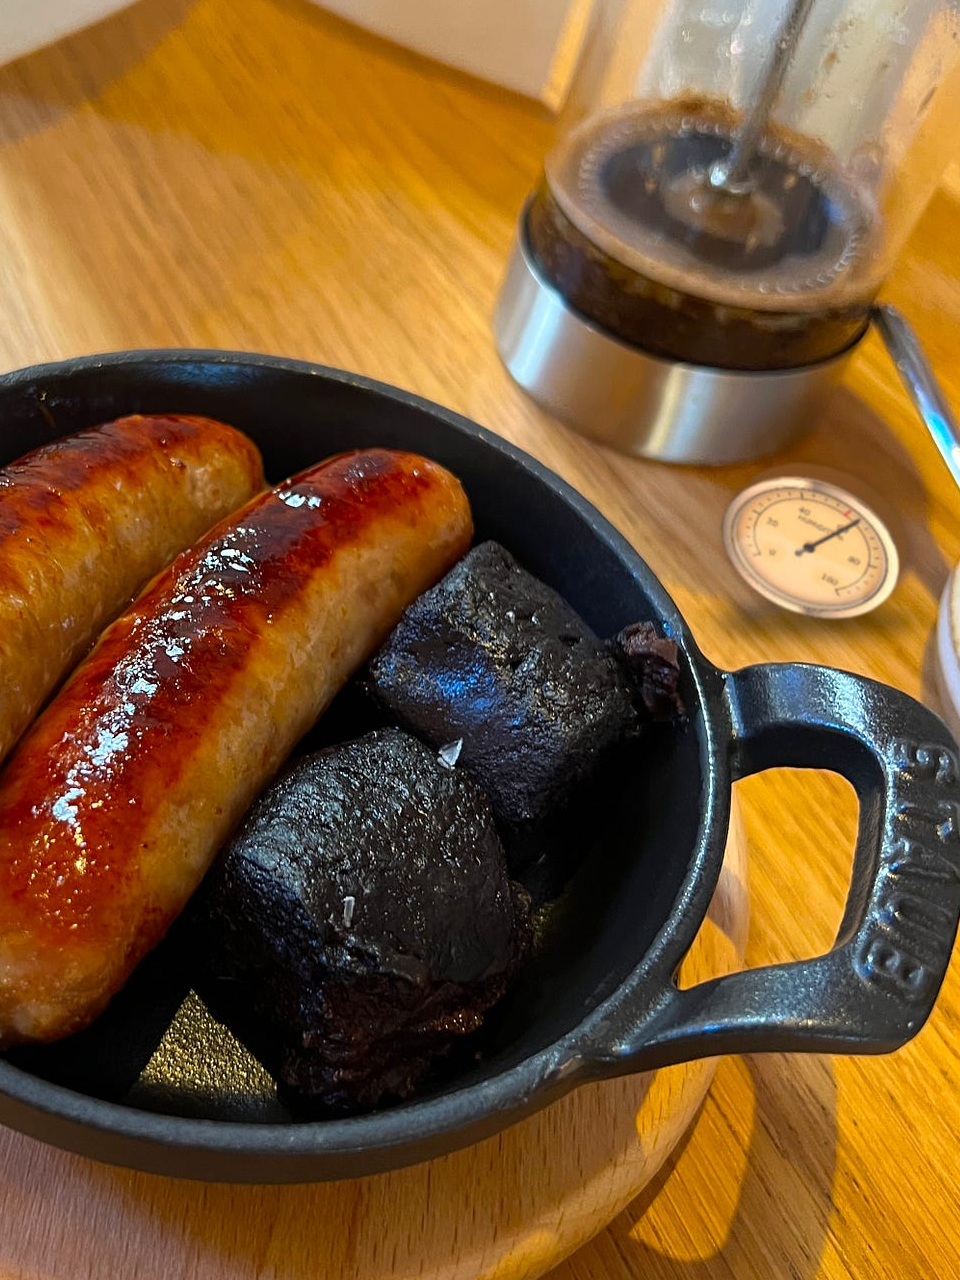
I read 60 %
